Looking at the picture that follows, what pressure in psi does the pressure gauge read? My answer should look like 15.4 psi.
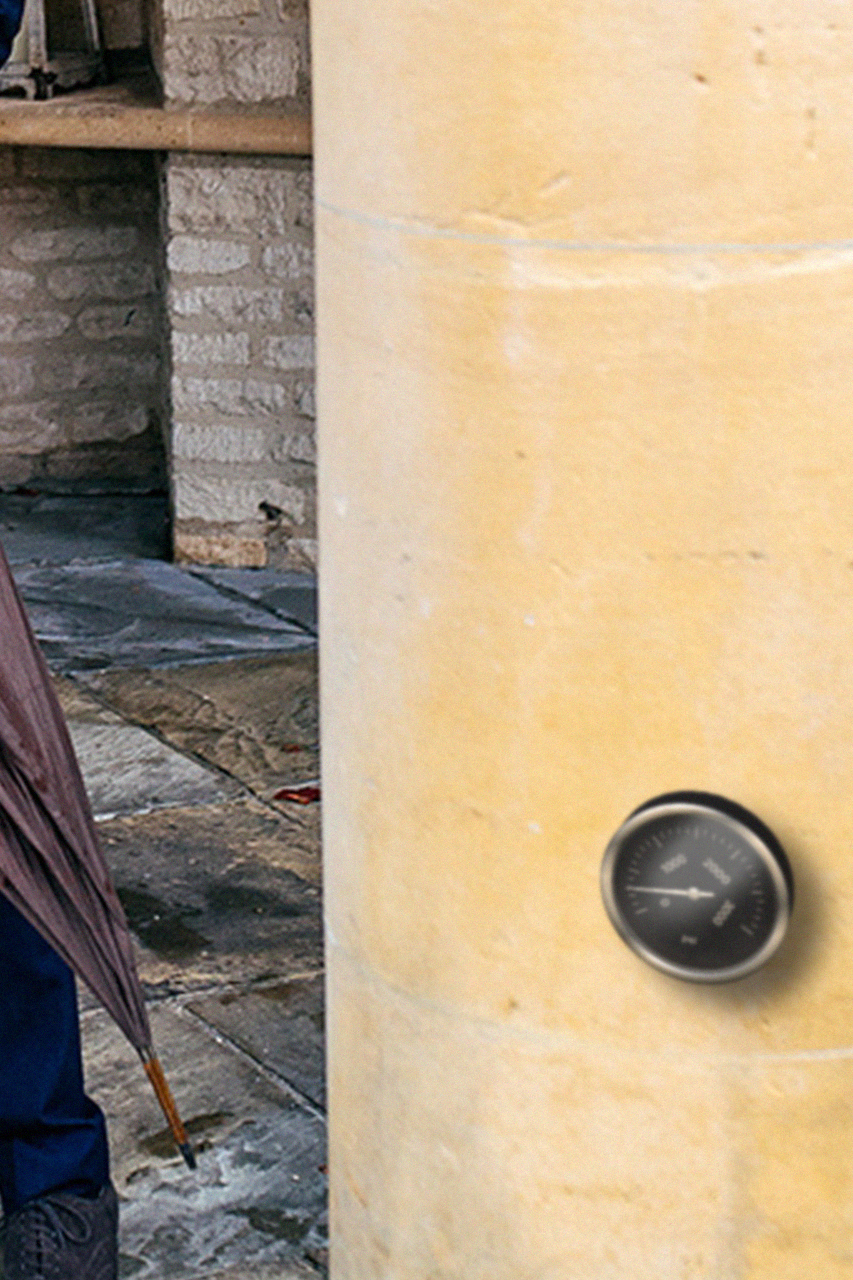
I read 300 psi
